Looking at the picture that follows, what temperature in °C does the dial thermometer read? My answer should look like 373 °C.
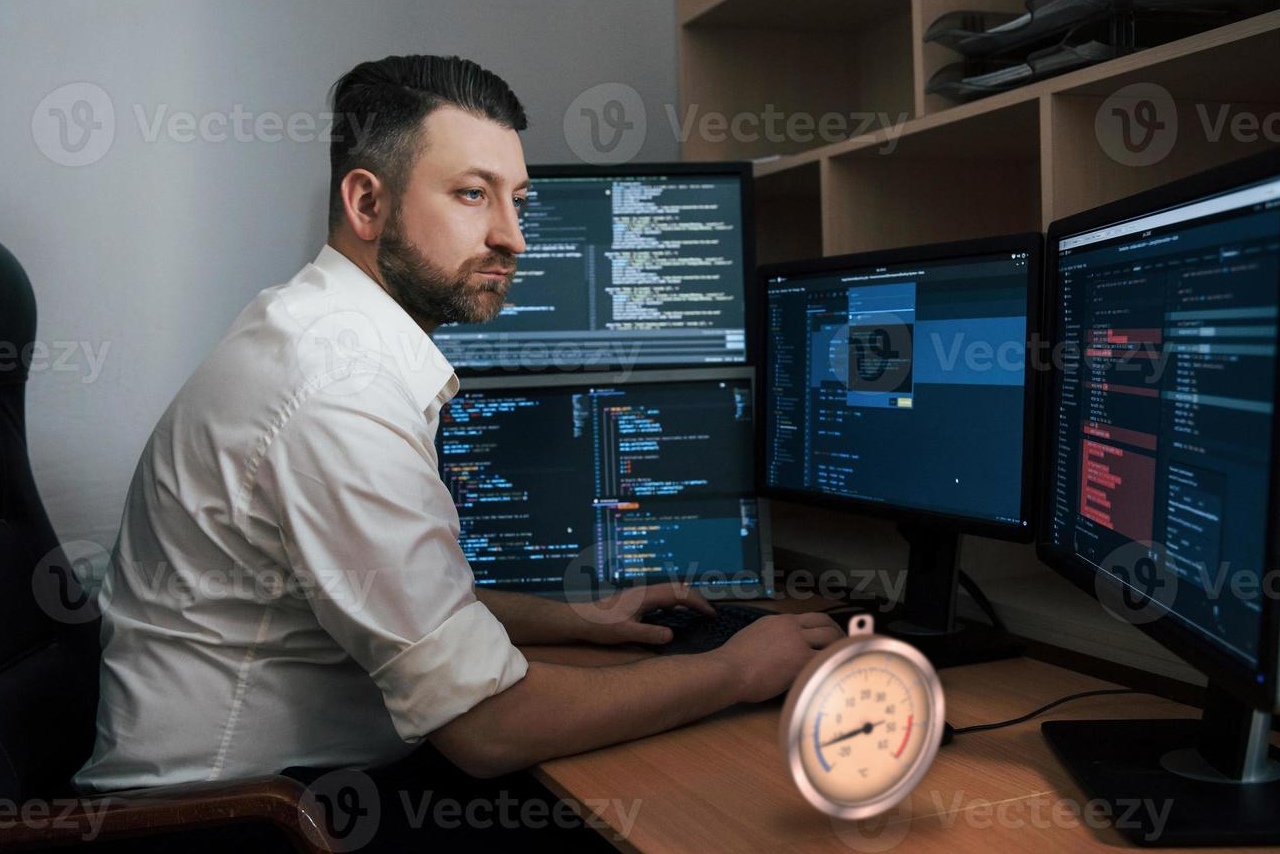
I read -10 °C
